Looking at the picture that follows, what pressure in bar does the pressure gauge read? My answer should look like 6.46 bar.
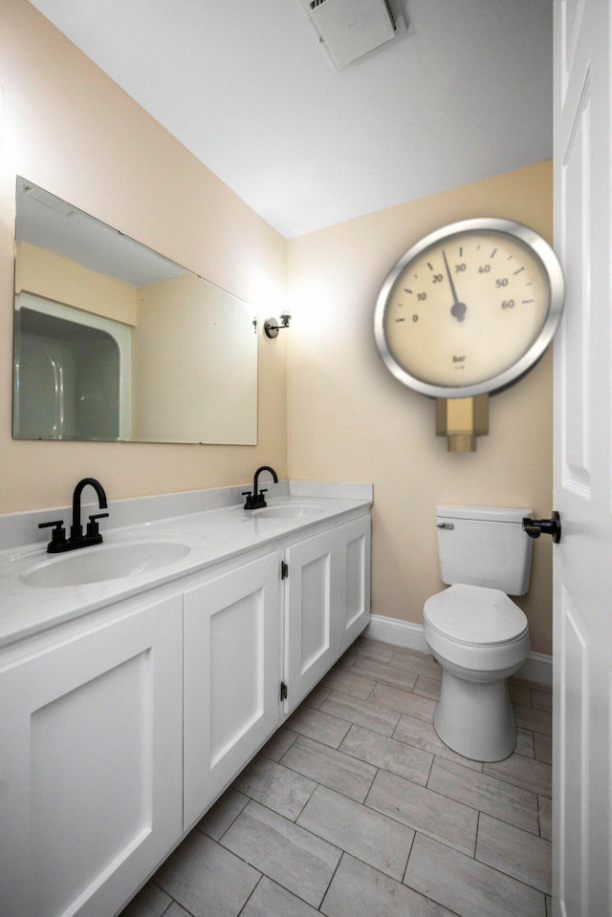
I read 25 bar
